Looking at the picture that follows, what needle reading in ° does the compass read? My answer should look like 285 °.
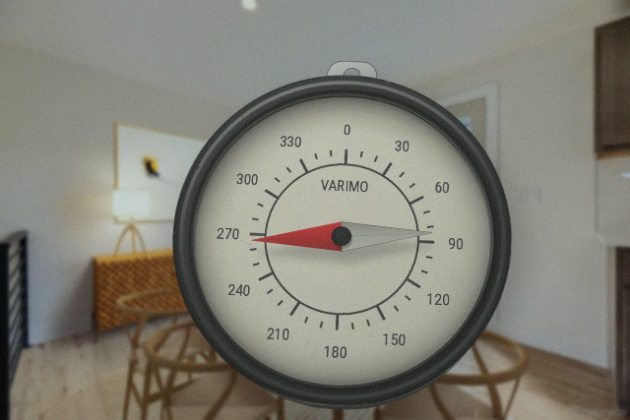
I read 265 °
